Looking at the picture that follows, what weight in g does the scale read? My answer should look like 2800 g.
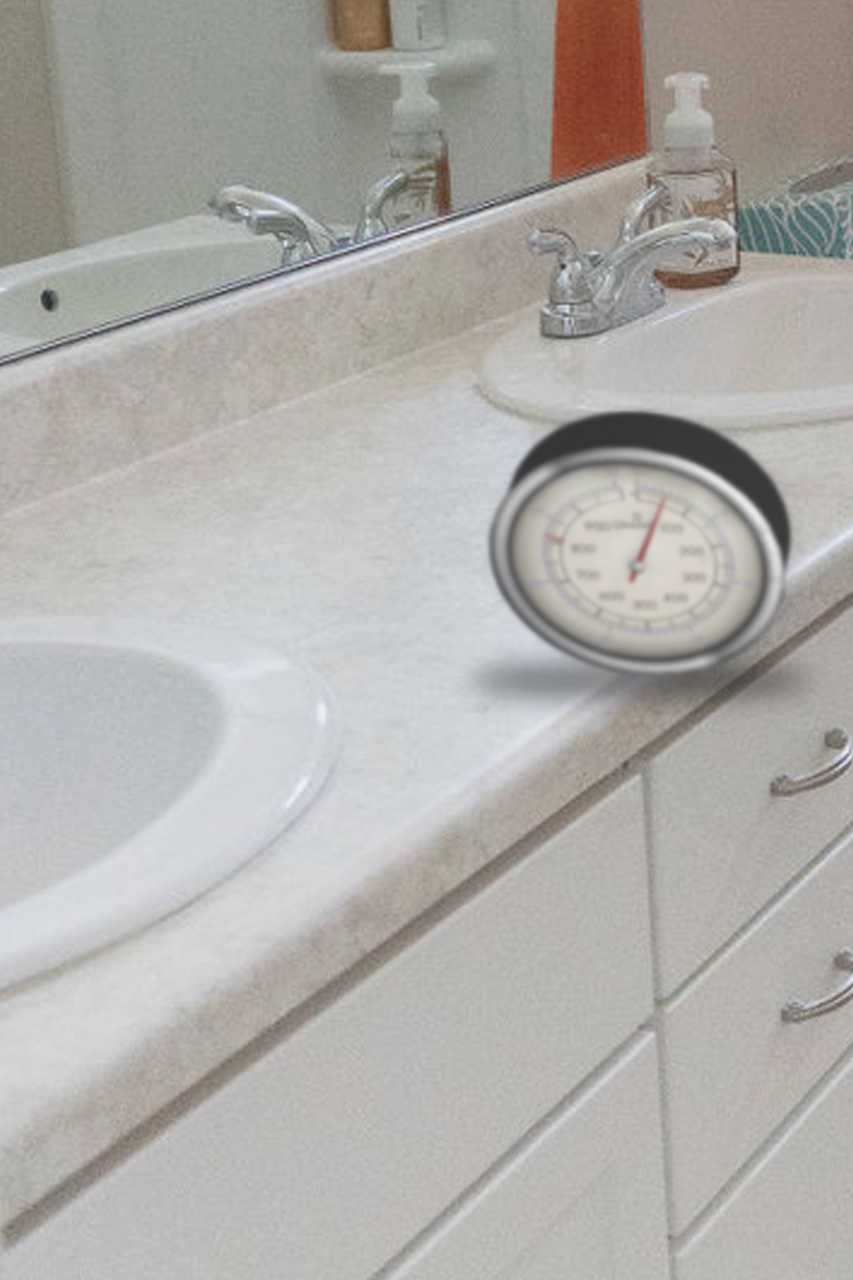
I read 50 g
